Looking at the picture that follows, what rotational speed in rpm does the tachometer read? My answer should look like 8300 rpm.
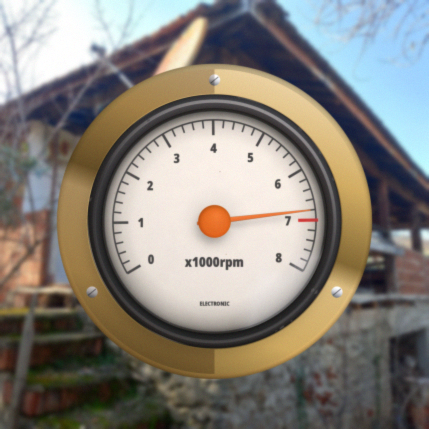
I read 6800 rpm
